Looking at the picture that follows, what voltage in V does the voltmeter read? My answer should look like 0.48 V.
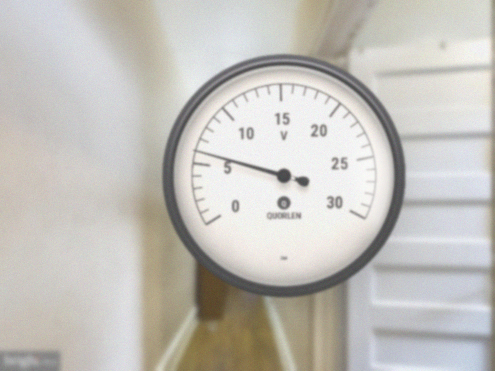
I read 6 V
